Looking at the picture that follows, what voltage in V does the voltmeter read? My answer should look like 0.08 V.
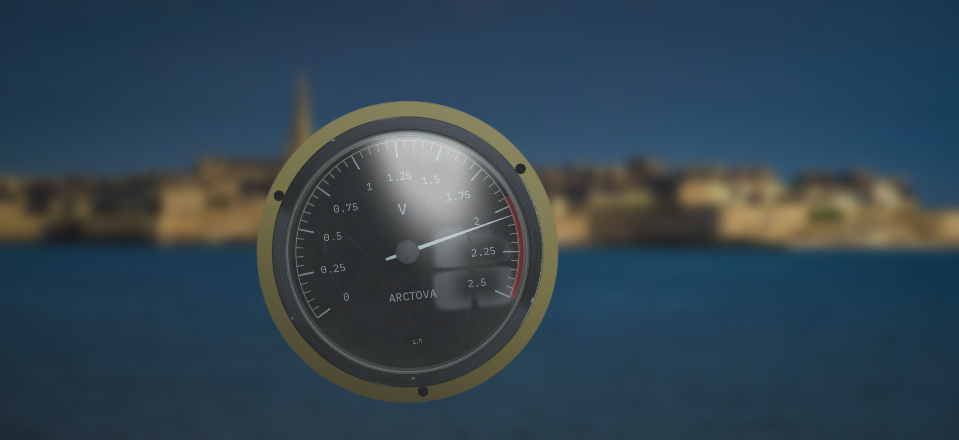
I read 2.05 V
